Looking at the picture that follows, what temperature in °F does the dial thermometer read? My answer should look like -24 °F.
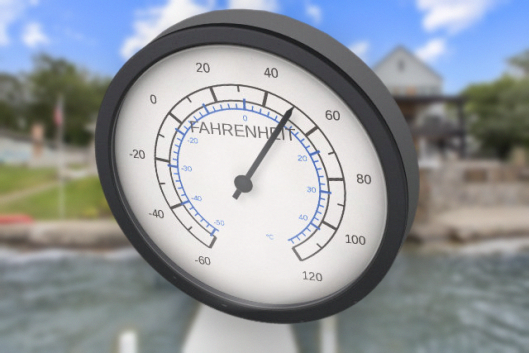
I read 50 °F
